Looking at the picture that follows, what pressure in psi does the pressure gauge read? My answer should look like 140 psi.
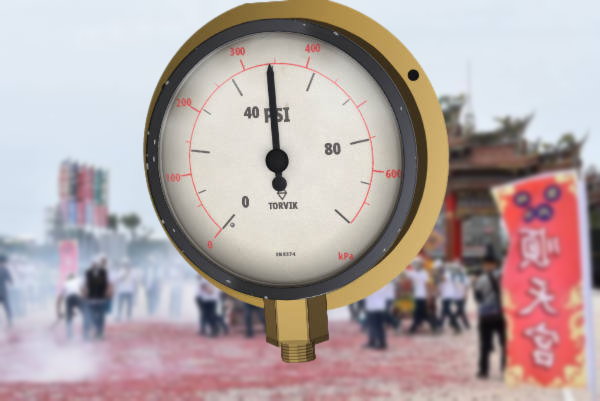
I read 50 psi
